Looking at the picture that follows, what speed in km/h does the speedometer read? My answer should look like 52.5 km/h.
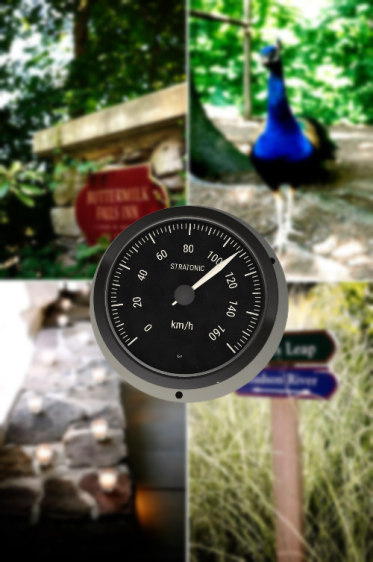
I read 108 km/h
